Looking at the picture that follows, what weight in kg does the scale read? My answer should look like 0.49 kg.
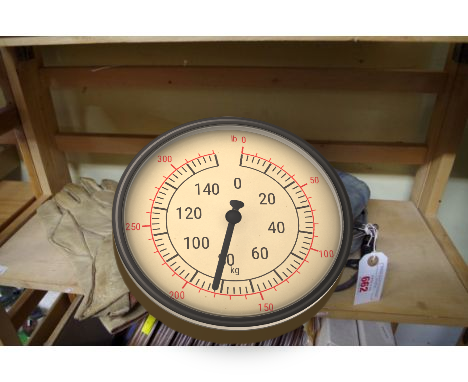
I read 82 kg
